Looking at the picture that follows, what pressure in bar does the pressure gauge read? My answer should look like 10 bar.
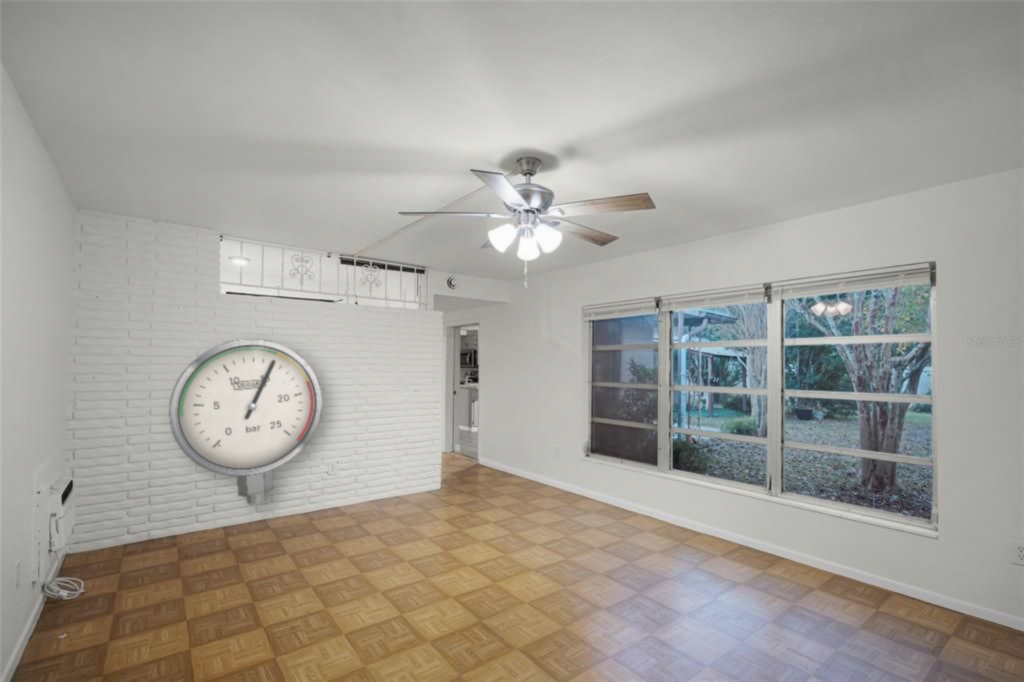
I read 15 bar
